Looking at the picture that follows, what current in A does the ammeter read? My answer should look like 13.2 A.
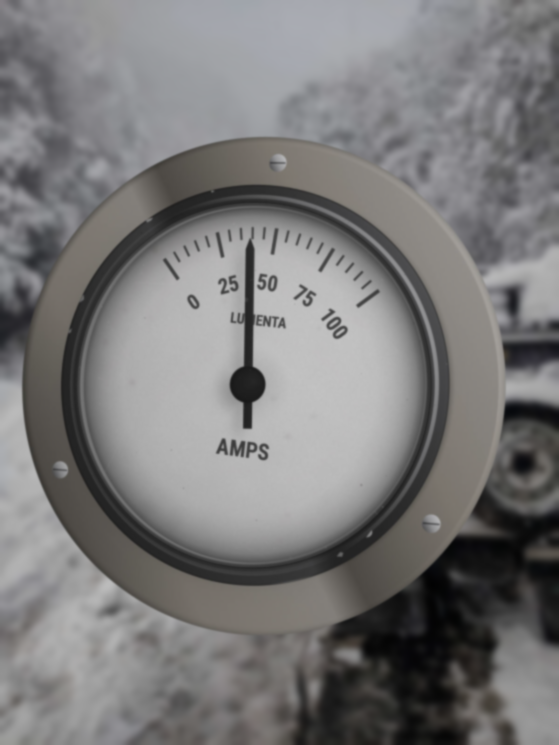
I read 40 A
